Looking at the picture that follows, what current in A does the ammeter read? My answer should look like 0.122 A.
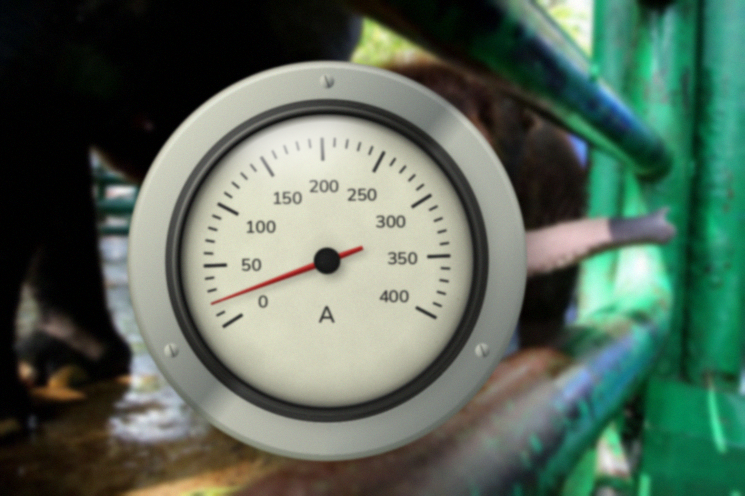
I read 20 A
